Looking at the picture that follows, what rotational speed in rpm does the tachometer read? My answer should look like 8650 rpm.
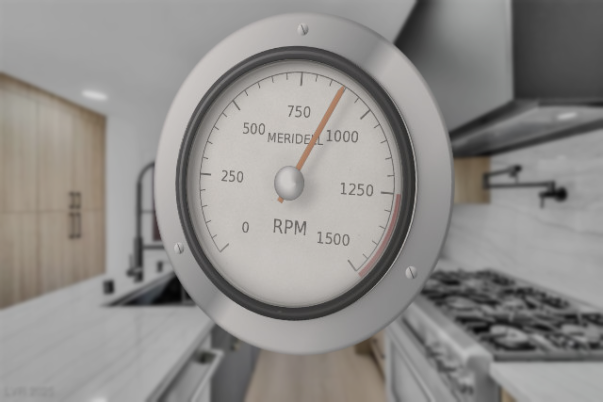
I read 900 rpm
